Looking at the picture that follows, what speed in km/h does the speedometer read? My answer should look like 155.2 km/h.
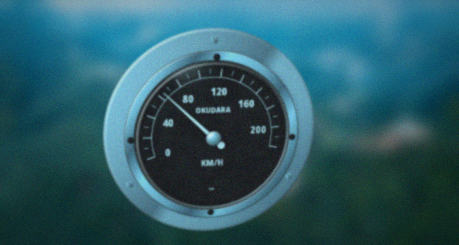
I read 65 km/h
